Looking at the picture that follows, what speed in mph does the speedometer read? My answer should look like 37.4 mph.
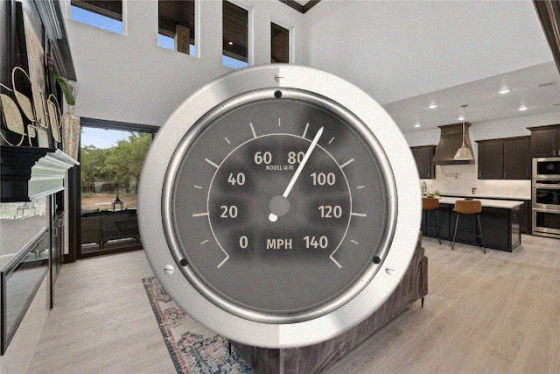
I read 85 mph
